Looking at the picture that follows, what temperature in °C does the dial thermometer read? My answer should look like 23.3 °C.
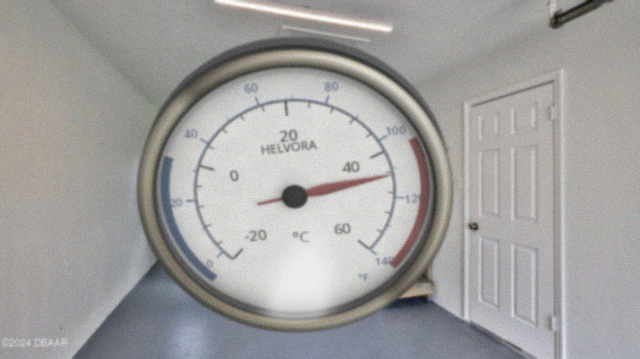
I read 44 °C
